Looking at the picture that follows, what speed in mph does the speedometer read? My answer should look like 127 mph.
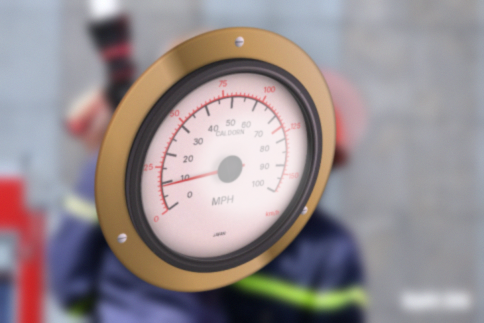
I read 10 mph
